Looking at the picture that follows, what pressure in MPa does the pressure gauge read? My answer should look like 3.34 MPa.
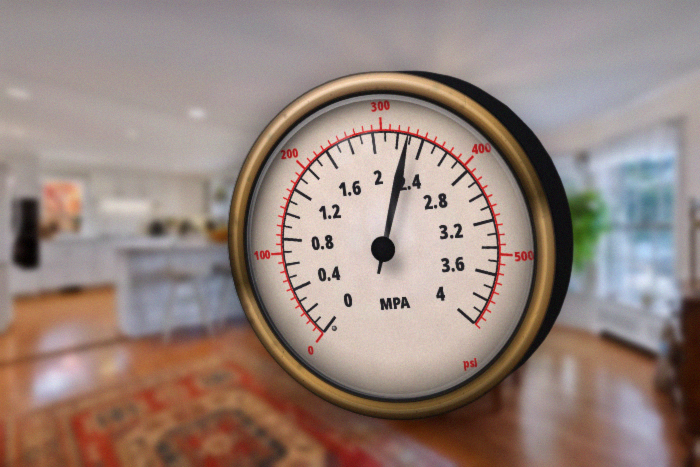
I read 2.3 MPa
